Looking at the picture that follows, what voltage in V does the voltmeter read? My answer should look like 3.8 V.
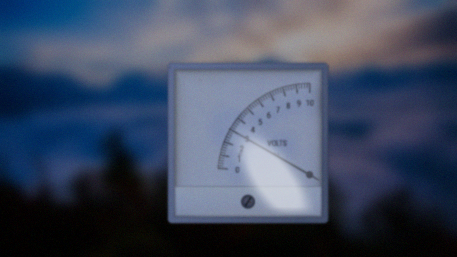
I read 3 V
